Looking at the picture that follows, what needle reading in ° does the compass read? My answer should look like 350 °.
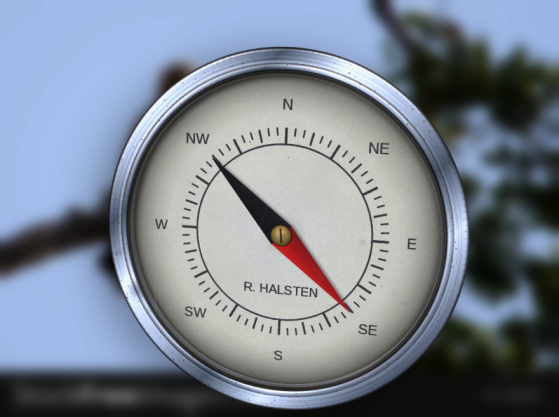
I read 135 °
